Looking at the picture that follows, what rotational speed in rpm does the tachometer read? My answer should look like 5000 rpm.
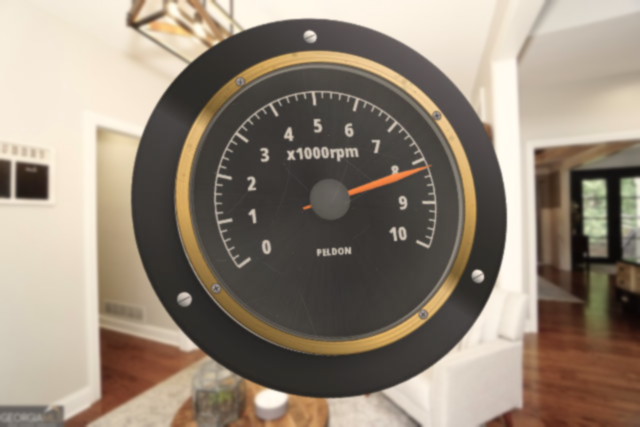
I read 8200 rpm
